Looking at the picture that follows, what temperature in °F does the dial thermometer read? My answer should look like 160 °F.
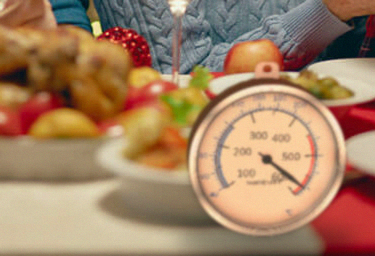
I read 575 °F
